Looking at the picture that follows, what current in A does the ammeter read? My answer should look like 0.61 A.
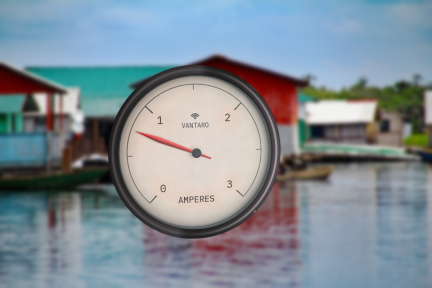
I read 0.75 A
